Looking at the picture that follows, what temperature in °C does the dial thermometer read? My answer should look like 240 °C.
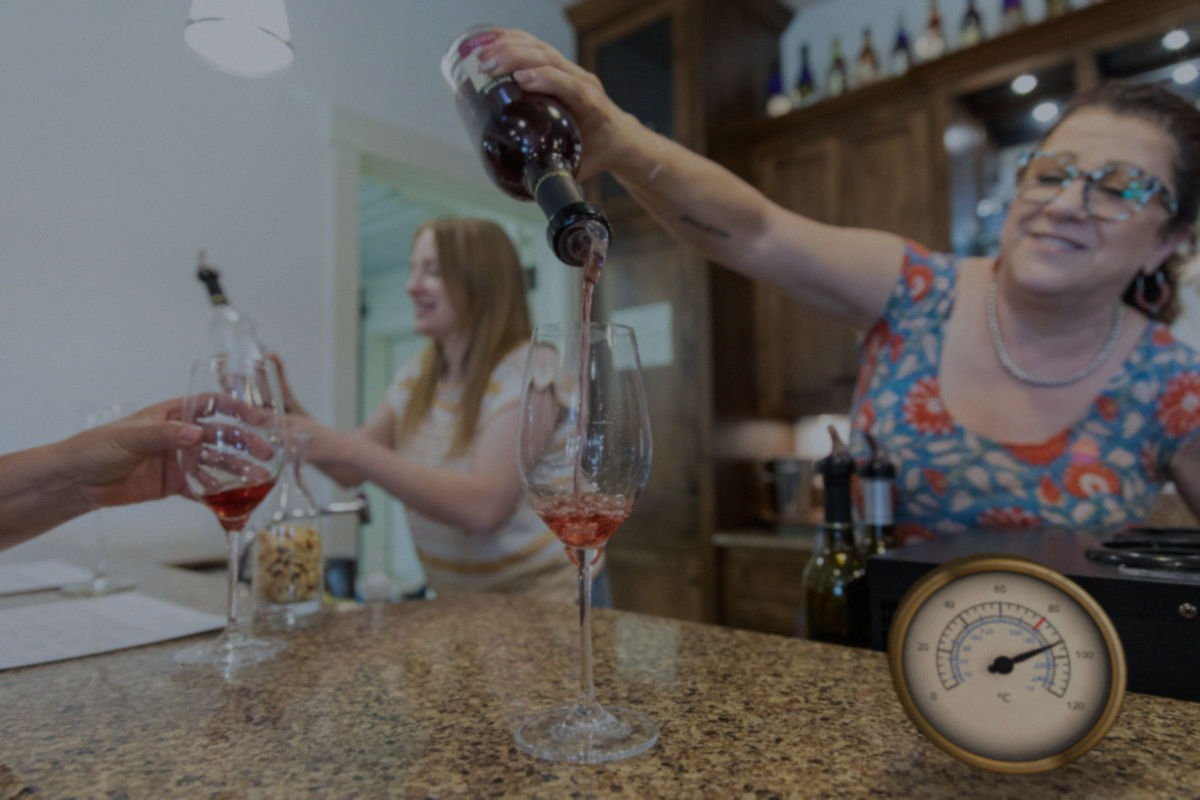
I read 92 °C
